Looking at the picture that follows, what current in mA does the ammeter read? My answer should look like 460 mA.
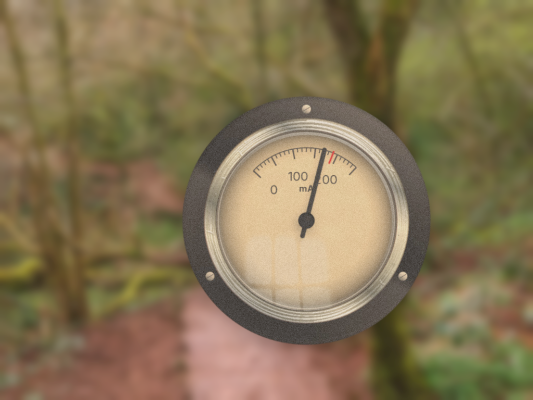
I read 170 mA
